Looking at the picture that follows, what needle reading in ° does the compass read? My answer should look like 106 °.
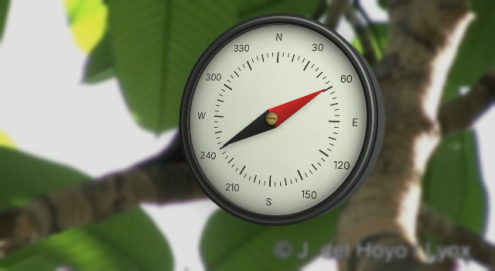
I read 60 °
